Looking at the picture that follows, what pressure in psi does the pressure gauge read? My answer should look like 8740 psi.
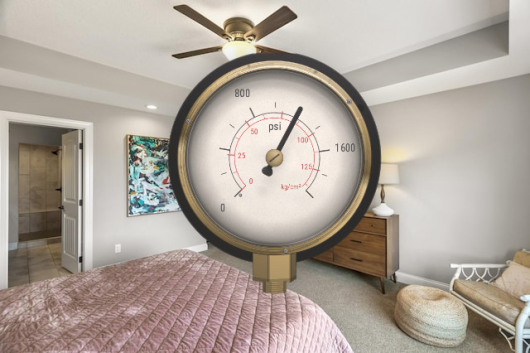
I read 1200 psi
